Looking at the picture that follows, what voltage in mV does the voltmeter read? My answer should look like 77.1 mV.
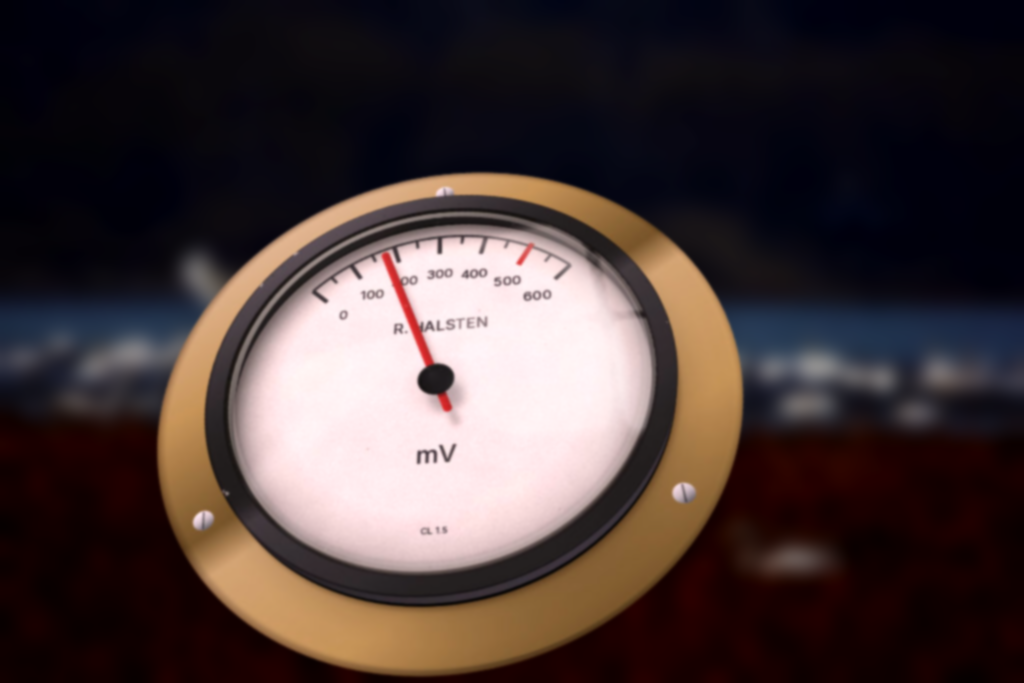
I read 175 mV
